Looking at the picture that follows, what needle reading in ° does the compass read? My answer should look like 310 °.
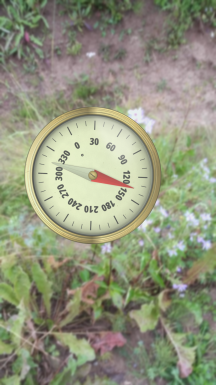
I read 135 °
